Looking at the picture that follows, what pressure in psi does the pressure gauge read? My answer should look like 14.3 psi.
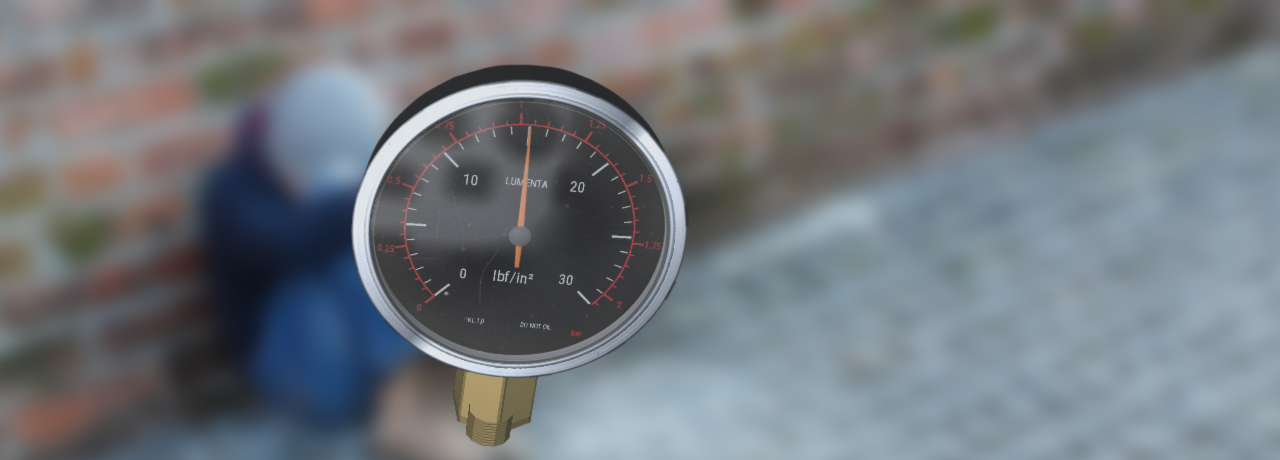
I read 15 psi
